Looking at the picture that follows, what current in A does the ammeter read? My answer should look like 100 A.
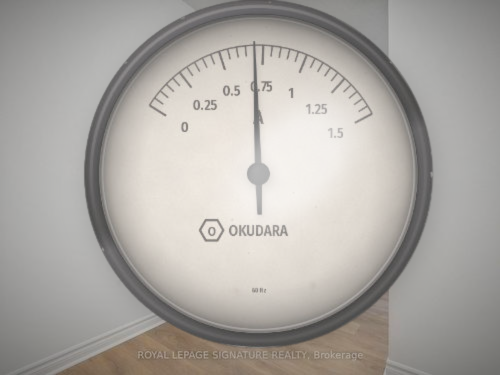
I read 0.7 A
